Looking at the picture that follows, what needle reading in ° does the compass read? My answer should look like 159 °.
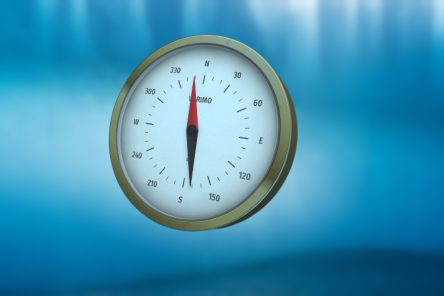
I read 350 °
